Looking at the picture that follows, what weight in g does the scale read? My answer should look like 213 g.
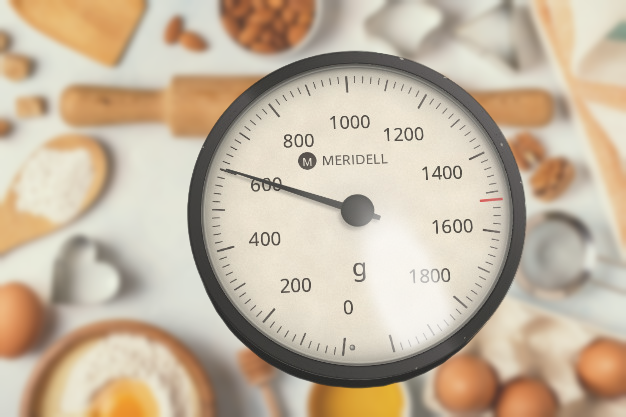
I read 600 g
